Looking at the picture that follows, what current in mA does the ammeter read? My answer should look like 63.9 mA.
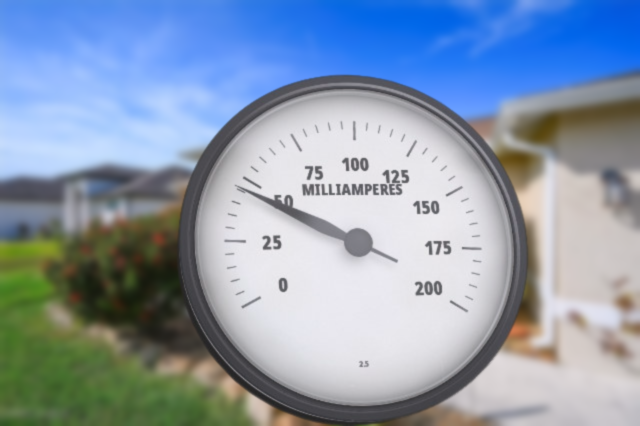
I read 45 mA
